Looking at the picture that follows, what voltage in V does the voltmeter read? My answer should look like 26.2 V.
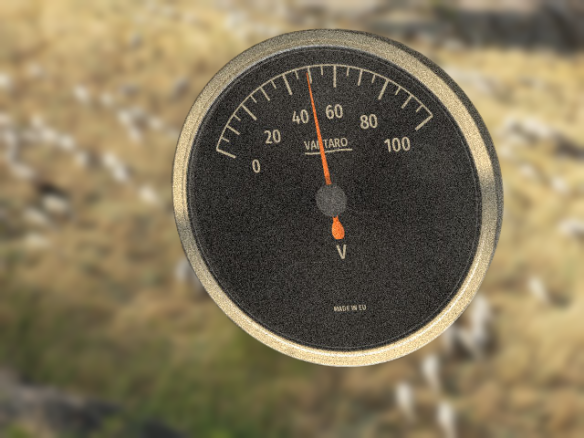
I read 50 V
